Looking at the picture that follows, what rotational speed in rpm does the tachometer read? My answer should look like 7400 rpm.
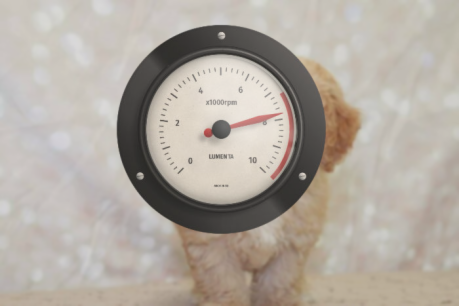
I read 7800 rpm
